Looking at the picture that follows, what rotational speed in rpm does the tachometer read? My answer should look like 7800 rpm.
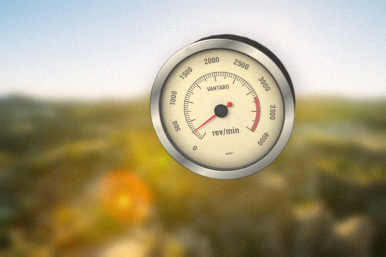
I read 250 rpm
